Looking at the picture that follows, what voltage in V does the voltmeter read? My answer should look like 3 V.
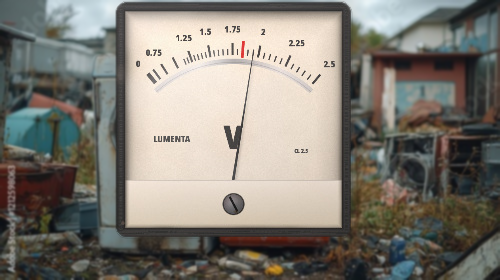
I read 1.95 V
